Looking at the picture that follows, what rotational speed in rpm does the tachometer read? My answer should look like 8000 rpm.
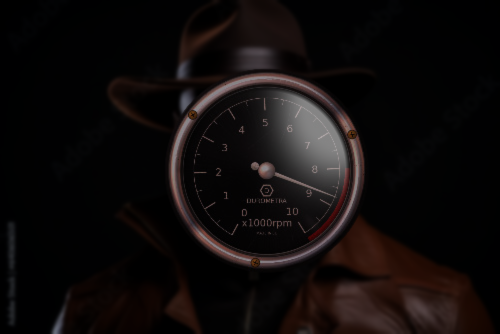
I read 8750 rpm
